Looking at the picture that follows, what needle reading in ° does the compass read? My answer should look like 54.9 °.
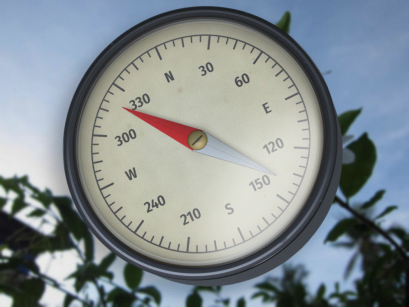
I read 320 °
